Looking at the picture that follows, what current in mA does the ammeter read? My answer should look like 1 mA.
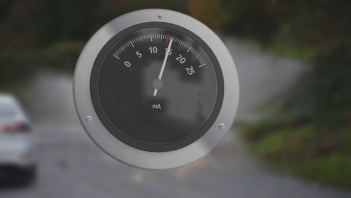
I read 15 mA
